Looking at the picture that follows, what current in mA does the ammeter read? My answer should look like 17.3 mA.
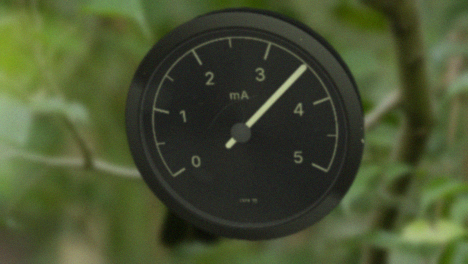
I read 3.5 mA
